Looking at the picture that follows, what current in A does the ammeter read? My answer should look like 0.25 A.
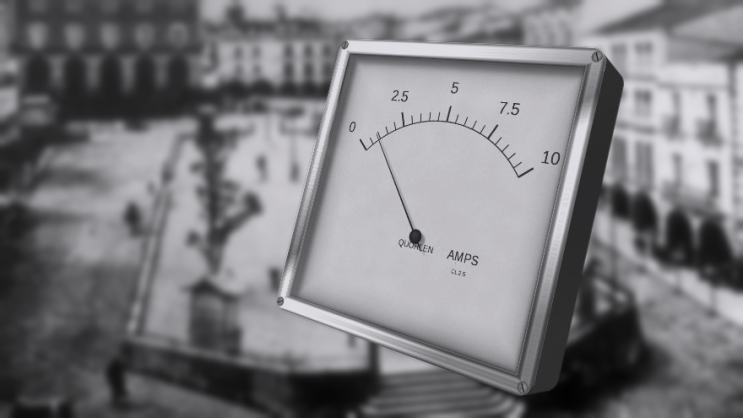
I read 1 A
